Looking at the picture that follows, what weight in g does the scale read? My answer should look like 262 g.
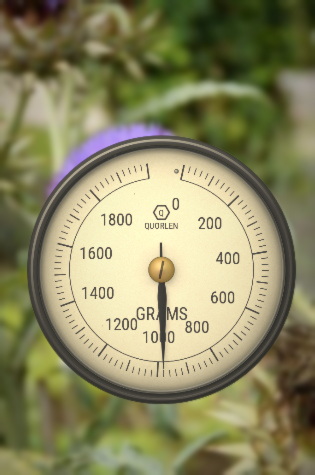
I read 980 g
